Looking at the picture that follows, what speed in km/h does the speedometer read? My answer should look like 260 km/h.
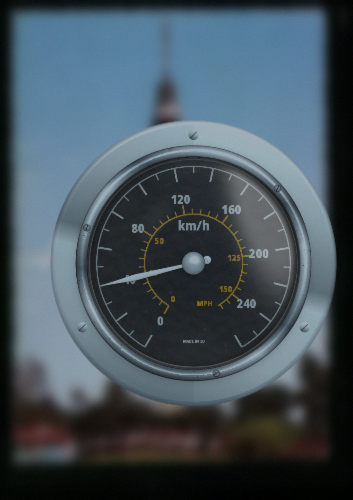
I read 40 km/h
